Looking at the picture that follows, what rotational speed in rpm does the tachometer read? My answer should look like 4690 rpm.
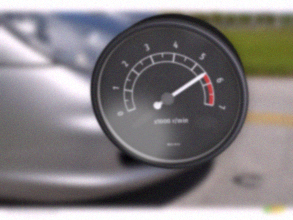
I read 5500 rpm
